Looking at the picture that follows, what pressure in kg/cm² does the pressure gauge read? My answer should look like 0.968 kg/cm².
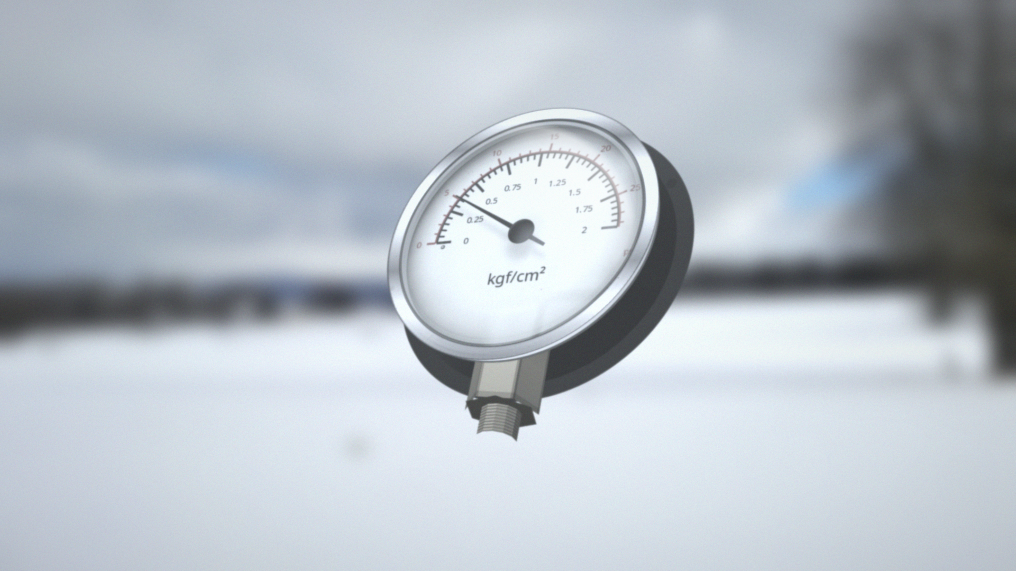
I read 0.35 kg/cm²
